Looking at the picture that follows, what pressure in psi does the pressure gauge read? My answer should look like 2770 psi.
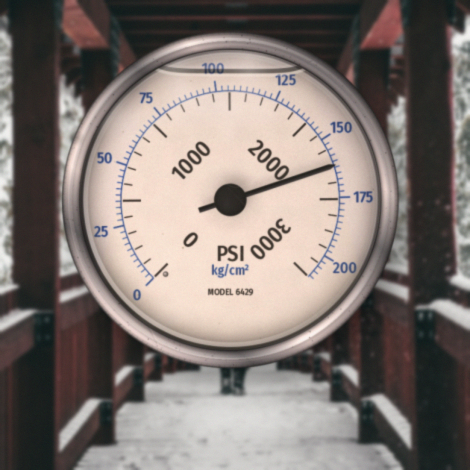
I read 2300 psi
